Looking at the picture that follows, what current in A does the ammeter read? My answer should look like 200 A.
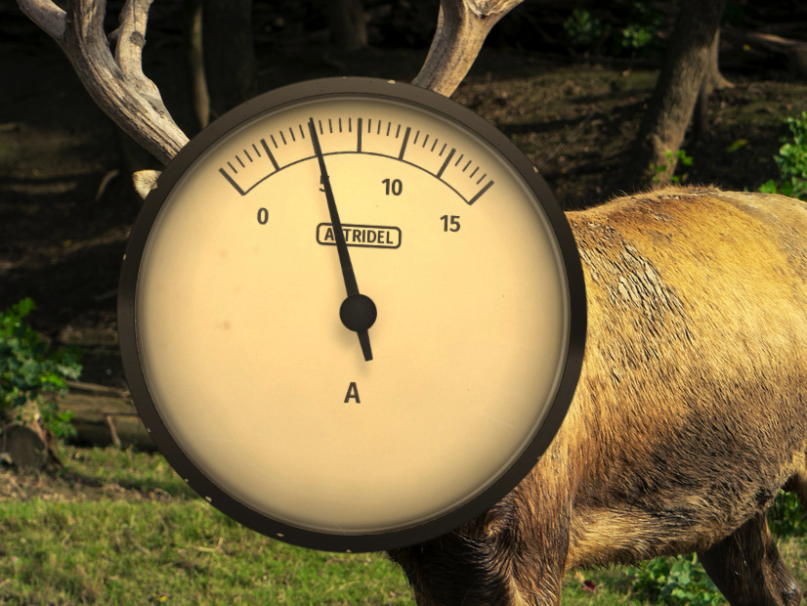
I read 5 A
